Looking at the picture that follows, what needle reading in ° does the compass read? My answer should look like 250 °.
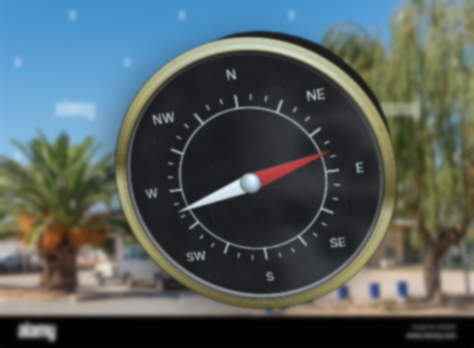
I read 75 °
